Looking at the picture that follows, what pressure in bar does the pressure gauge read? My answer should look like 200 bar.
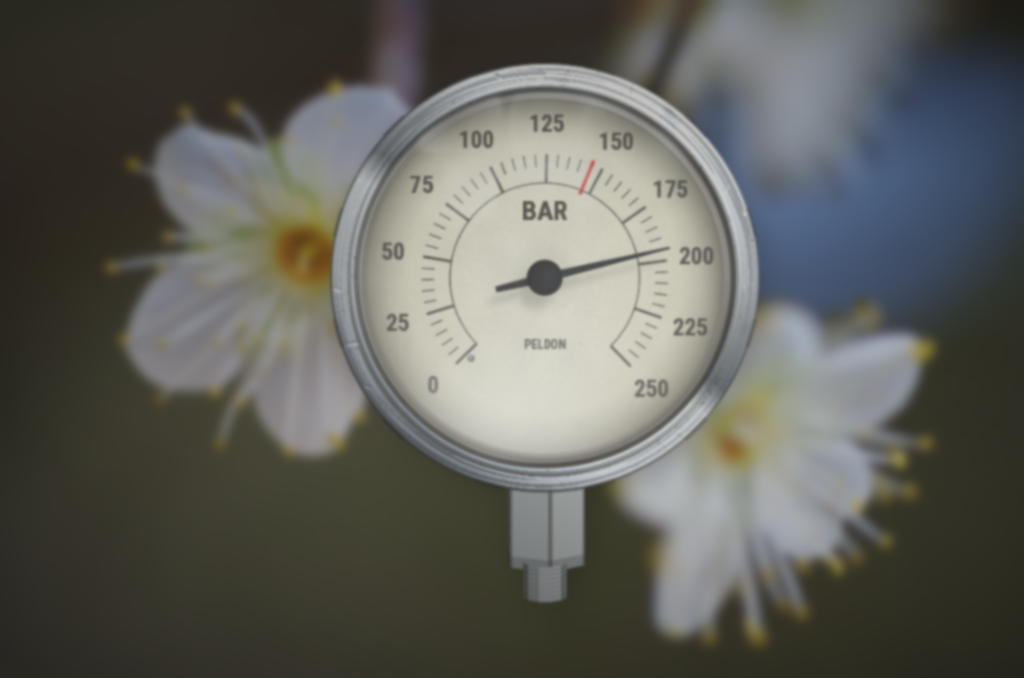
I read 195 bar
